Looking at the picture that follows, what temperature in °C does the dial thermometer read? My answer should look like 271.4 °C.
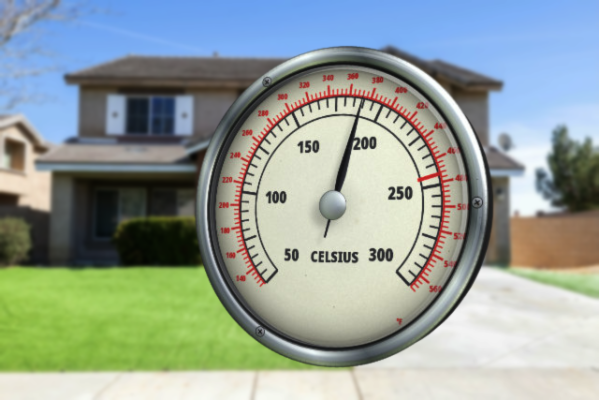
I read 190 °C
